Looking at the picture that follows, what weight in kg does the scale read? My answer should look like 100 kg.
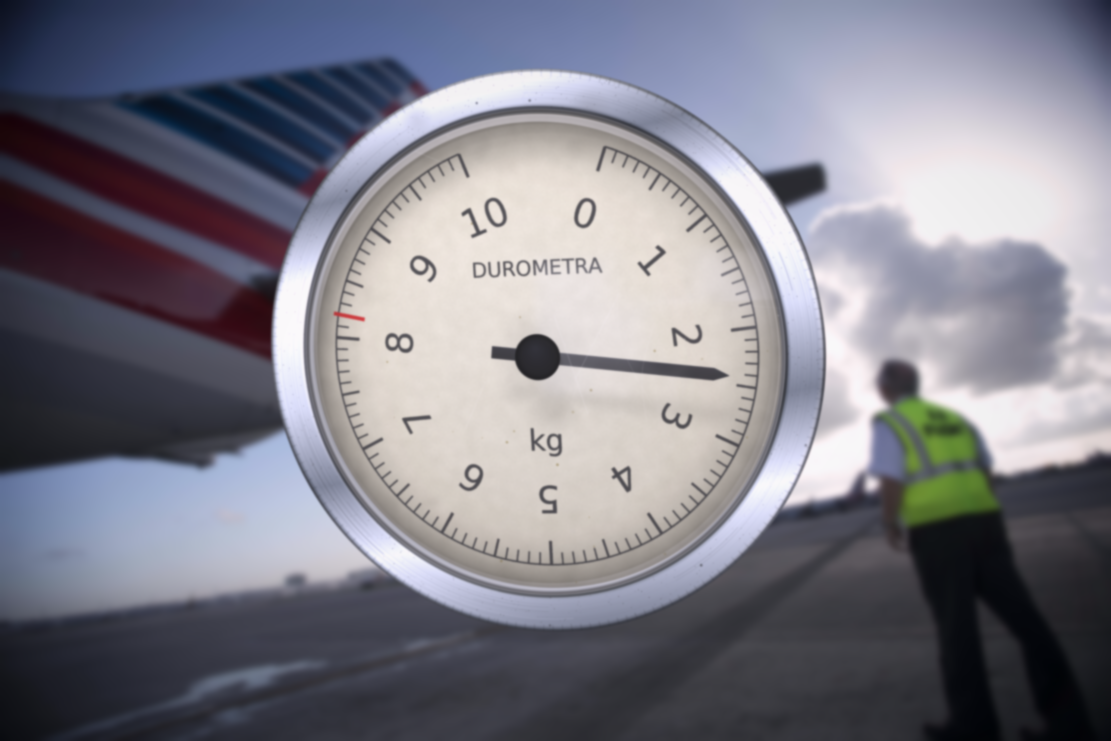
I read 2.4 kg
